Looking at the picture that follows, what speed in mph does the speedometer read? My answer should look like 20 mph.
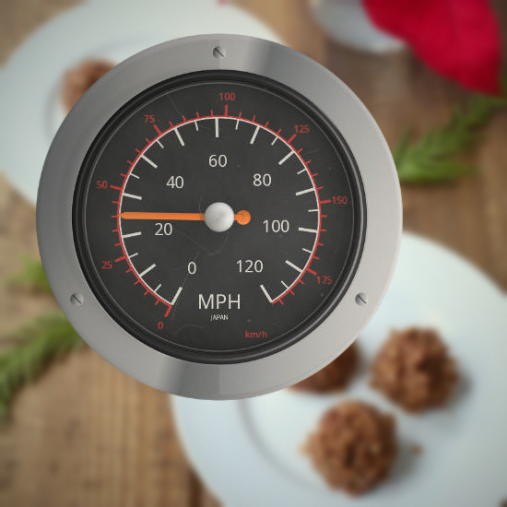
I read 25 mph
